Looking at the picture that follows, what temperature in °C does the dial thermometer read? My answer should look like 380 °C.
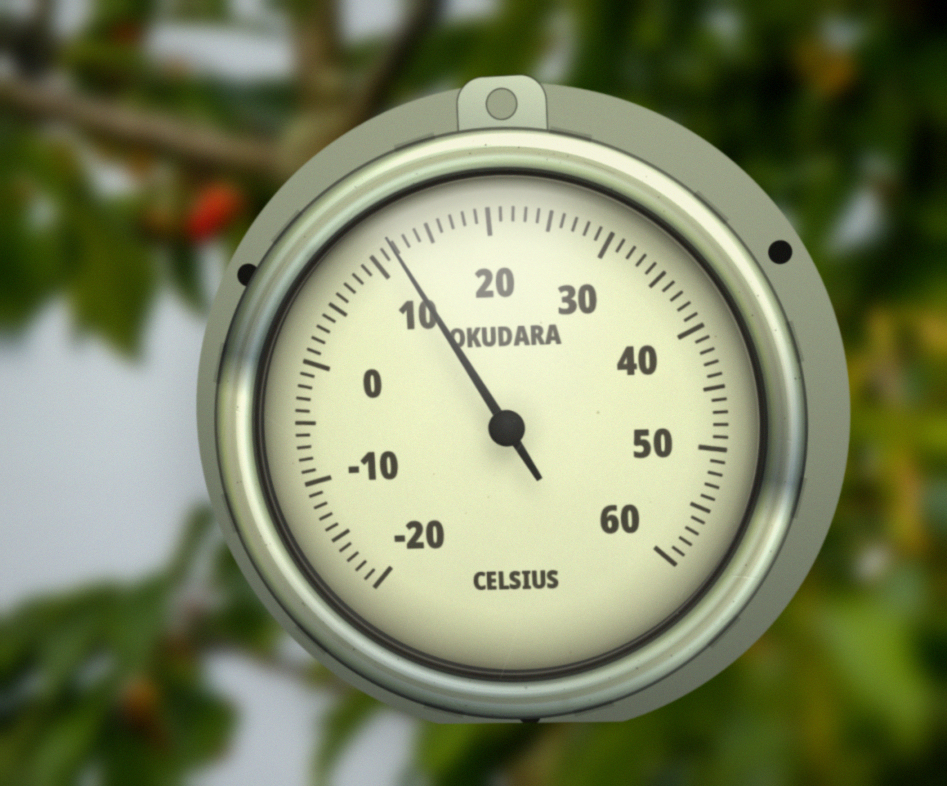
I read 12 °C
